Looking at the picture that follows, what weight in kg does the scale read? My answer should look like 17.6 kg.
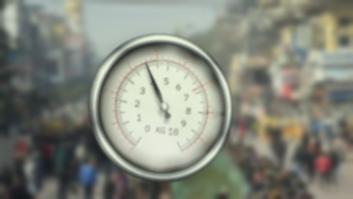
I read 4 kg
